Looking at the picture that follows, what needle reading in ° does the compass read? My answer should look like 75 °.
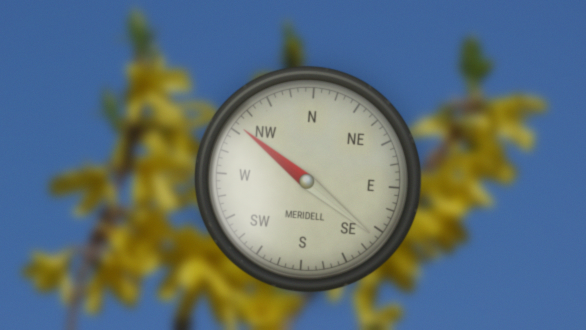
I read 305 °
